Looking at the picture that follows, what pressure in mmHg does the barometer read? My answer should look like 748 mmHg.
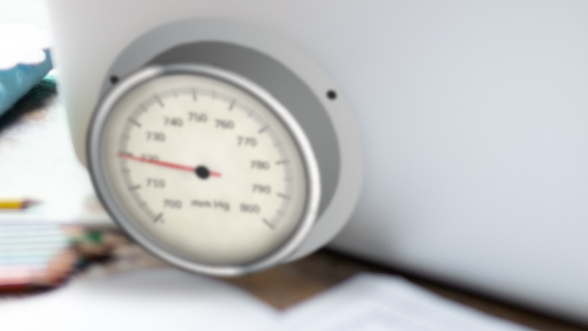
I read 720 mmHg
